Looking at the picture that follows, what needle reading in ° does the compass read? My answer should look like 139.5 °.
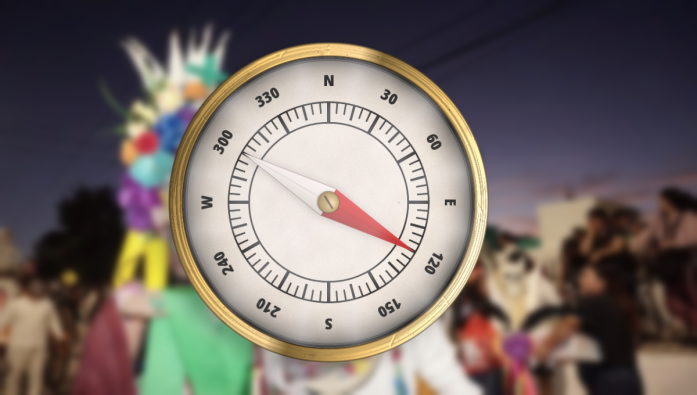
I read 120 °
